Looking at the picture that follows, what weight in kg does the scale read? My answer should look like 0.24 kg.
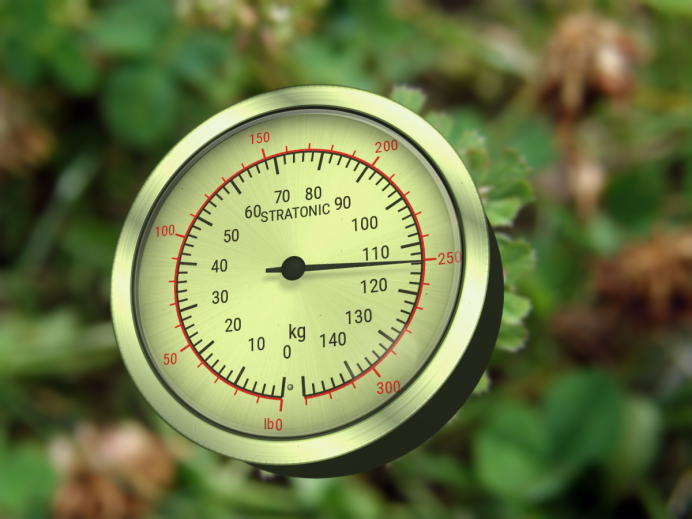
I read 114 kg
